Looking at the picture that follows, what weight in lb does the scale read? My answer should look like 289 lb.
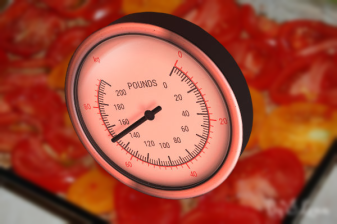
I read 150 lb
